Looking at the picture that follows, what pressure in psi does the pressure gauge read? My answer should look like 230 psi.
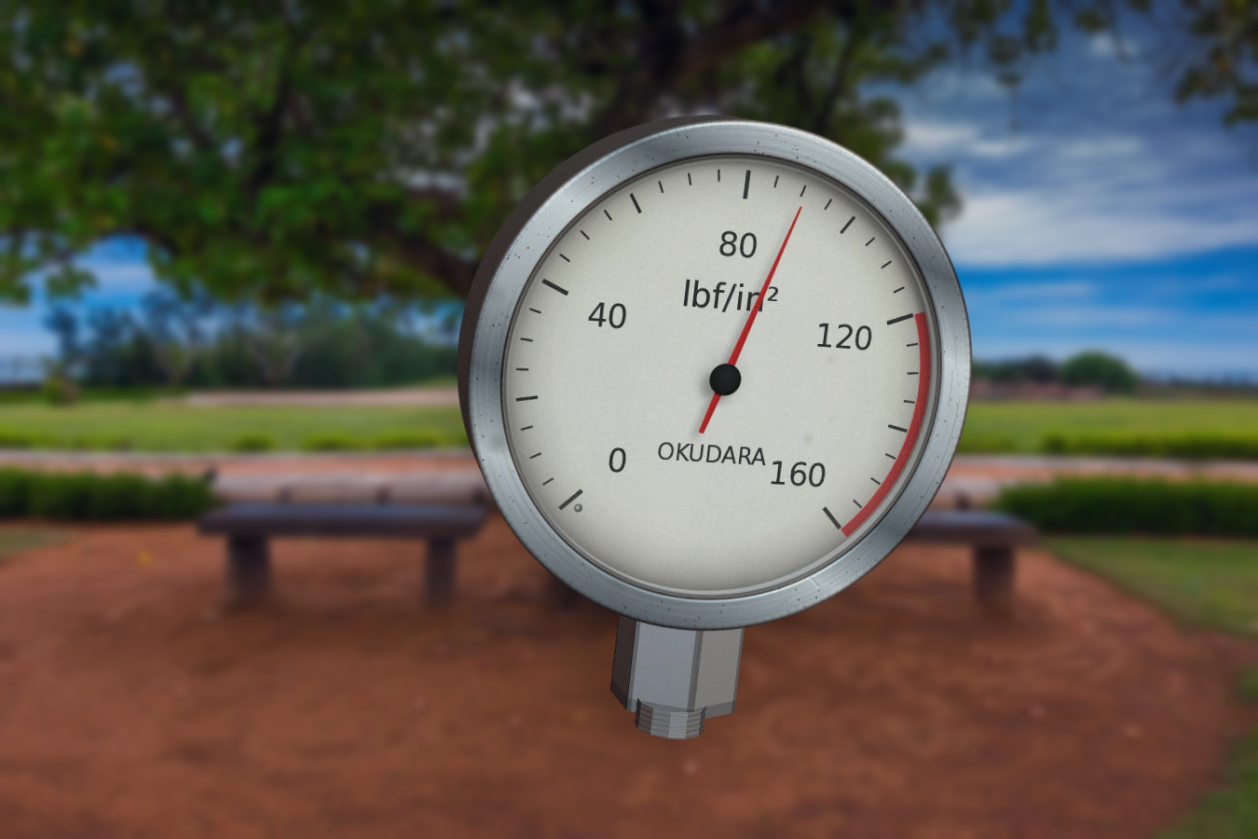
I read 90 psi
